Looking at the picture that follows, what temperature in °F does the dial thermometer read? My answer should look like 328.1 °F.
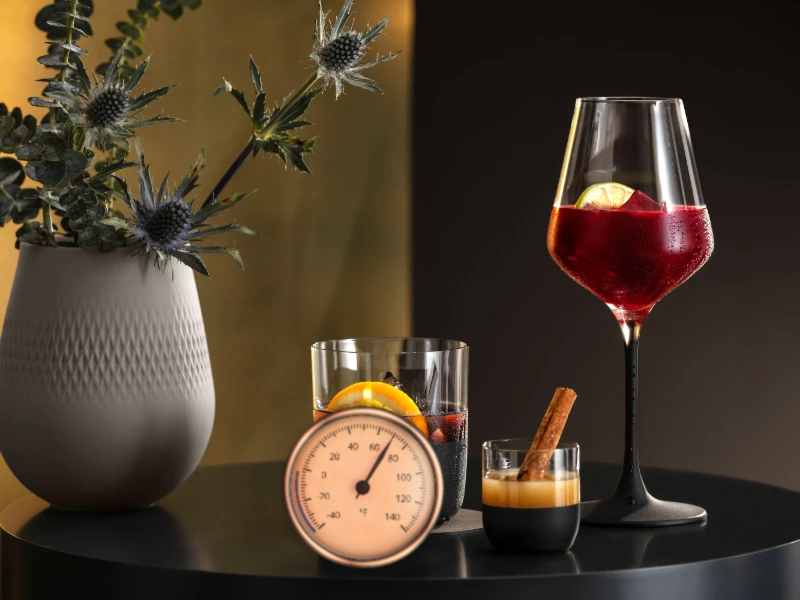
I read 70 °F
